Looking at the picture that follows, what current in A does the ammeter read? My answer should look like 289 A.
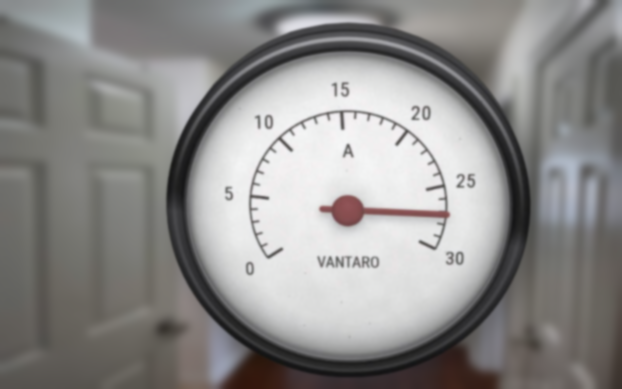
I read 27 A
